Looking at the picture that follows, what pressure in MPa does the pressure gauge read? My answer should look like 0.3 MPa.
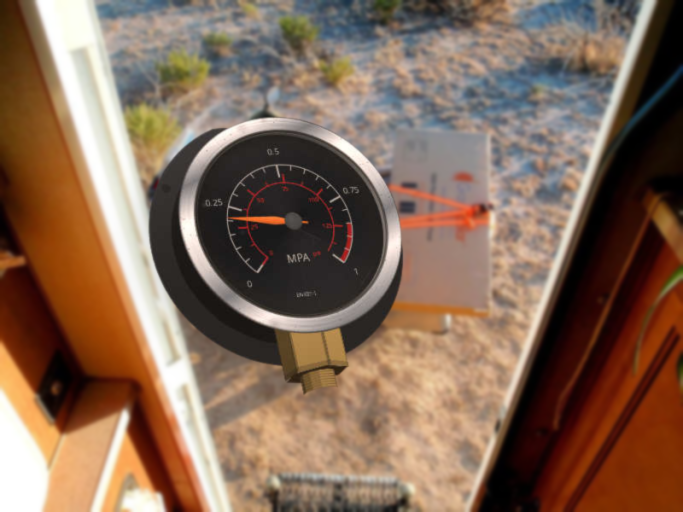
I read 0.2 MPa
